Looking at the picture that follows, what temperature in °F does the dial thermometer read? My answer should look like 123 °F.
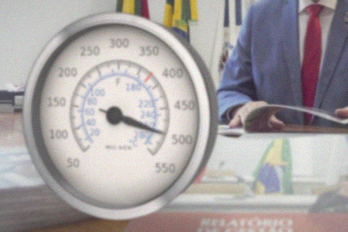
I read 500 °F
